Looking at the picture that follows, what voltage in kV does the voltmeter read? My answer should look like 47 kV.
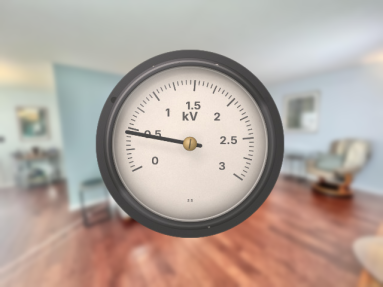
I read 0.45 kV
